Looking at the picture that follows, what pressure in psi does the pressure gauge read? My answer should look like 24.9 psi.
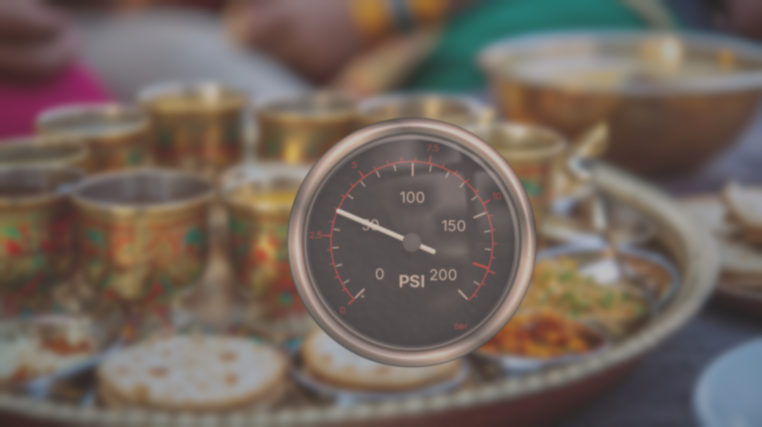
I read 50 psi
